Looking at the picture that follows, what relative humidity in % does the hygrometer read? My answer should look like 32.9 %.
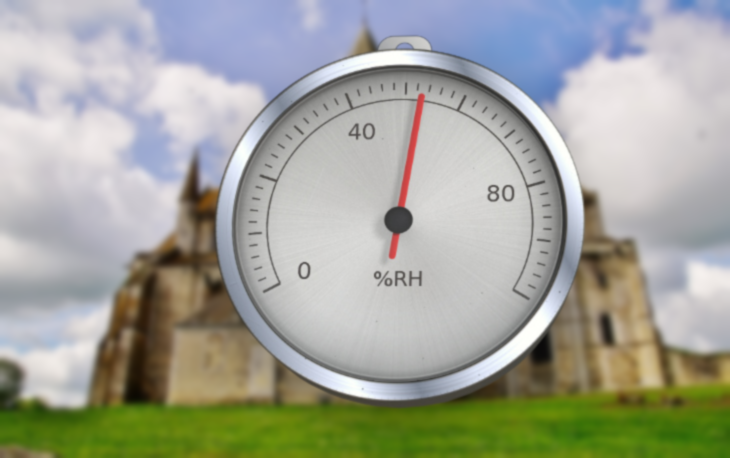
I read 53 %
